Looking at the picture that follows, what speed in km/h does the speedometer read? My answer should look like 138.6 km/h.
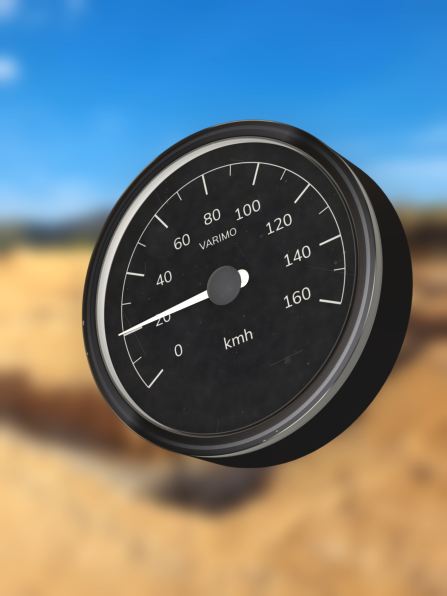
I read 20 km/h
